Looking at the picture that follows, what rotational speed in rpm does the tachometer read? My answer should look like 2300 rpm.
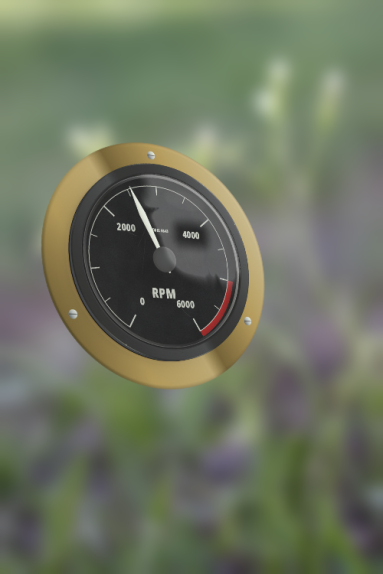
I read 2500 rpm
